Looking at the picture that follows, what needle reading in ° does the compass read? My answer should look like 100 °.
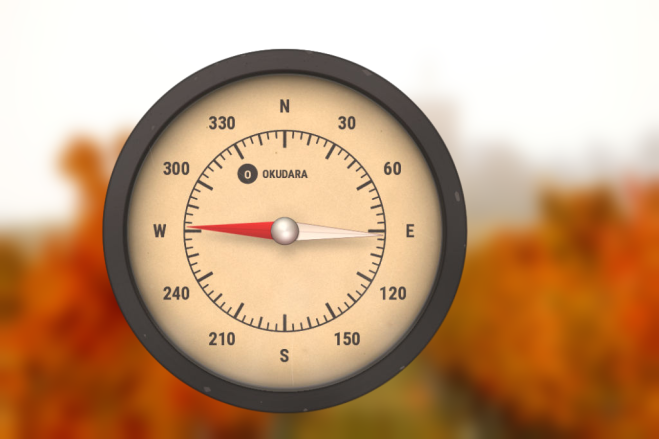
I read 272.5 °
